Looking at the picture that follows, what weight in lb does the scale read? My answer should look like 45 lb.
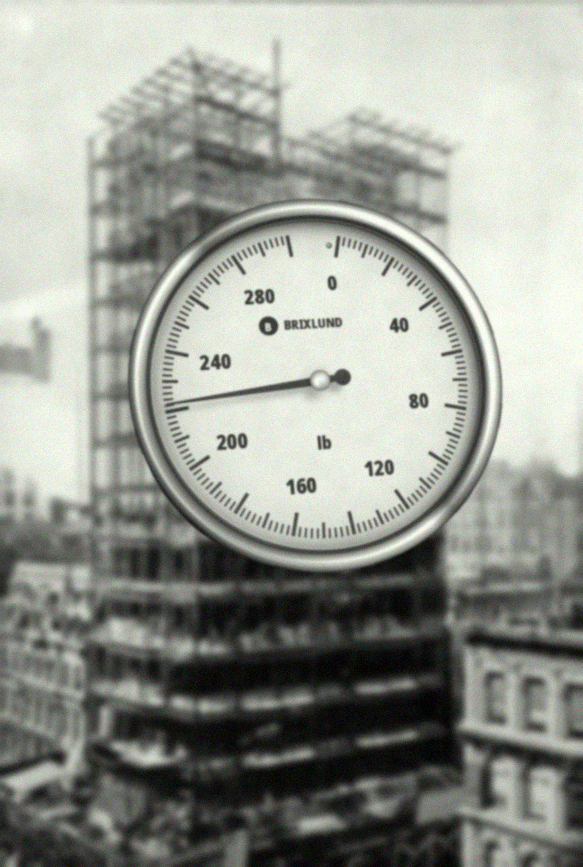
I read 222 lb
